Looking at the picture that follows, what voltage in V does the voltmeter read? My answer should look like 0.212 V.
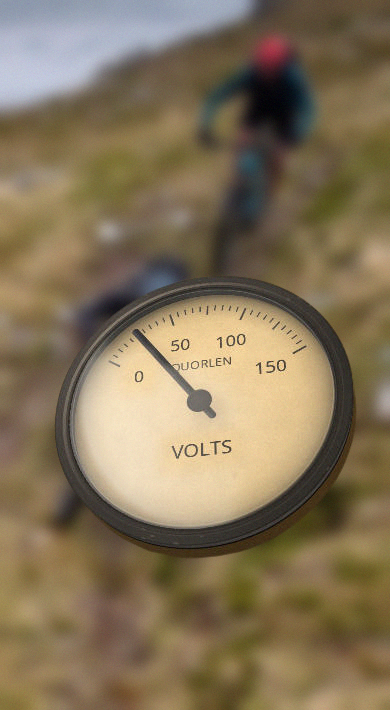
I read 25 V
